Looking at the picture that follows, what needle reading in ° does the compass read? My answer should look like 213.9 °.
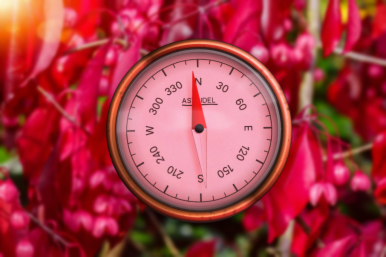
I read 355 °
